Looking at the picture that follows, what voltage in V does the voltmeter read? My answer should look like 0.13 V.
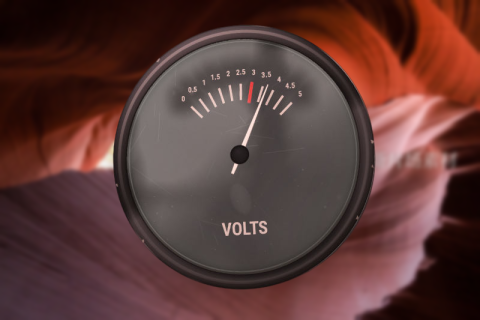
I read 3.75 V
